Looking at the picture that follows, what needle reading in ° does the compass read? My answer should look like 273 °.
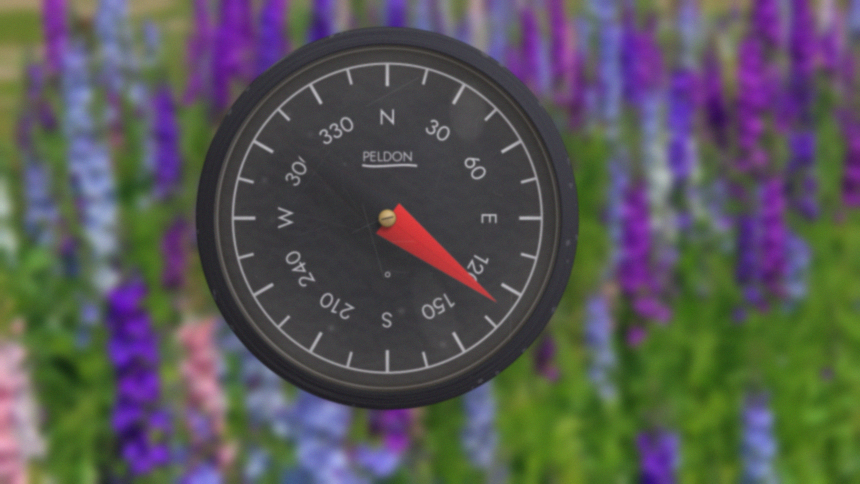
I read 127.5 °
